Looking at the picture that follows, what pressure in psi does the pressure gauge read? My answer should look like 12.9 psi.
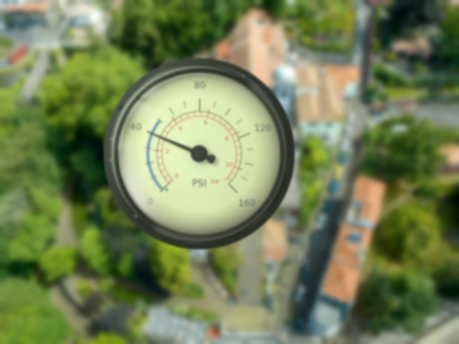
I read 40 psi
